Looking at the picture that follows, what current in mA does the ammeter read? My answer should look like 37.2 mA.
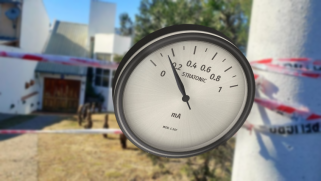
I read 0.15 mA
